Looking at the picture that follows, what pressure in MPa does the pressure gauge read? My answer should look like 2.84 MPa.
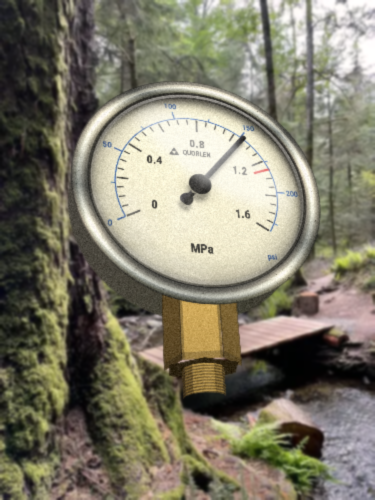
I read 1.05 MPa
